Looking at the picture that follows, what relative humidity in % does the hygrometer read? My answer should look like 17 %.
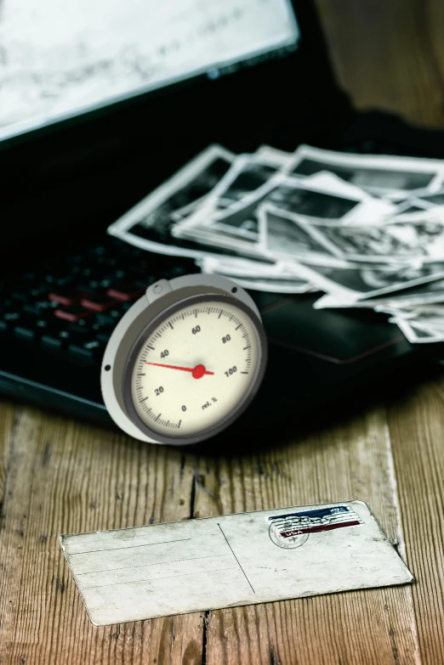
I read 35 %
